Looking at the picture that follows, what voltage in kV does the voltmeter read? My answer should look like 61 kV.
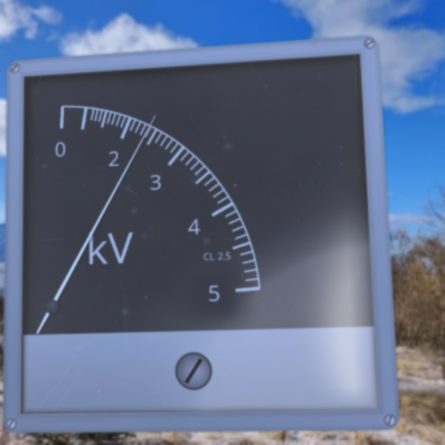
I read 2.4 kV
